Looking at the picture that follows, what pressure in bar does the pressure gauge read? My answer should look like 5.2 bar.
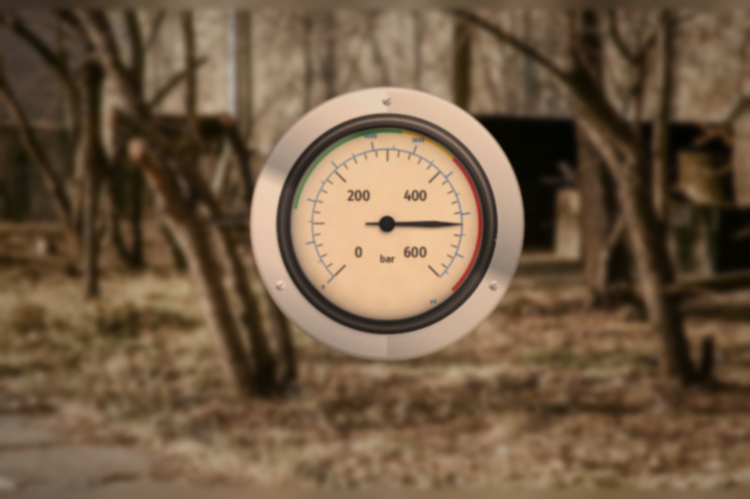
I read 500 bar
